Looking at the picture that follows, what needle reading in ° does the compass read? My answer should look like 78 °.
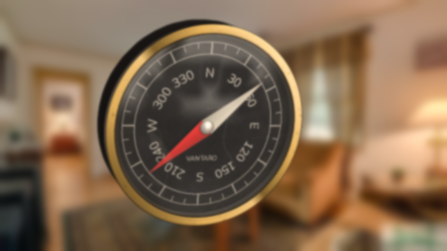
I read 230 °
